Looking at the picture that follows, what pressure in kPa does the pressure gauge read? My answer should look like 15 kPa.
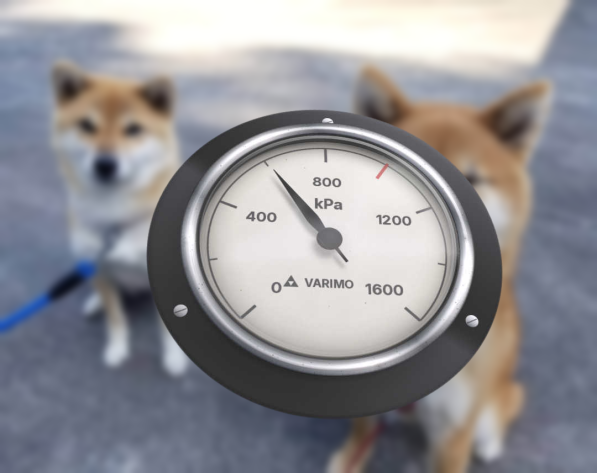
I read 600 kPa
